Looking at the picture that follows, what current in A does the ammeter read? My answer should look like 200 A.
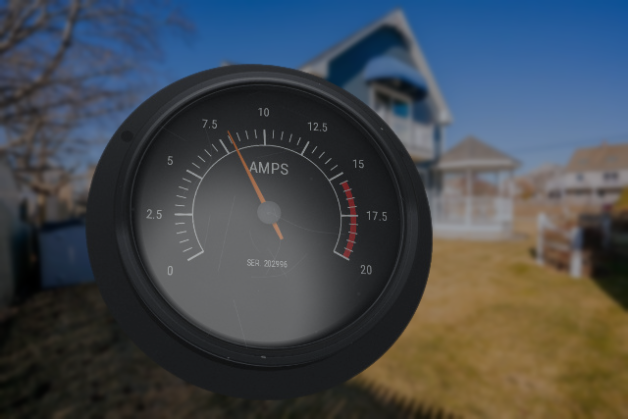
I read 8 A
